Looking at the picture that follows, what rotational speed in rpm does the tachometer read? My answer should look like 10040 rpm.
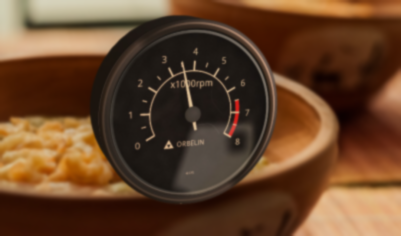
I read 3500 rpm
